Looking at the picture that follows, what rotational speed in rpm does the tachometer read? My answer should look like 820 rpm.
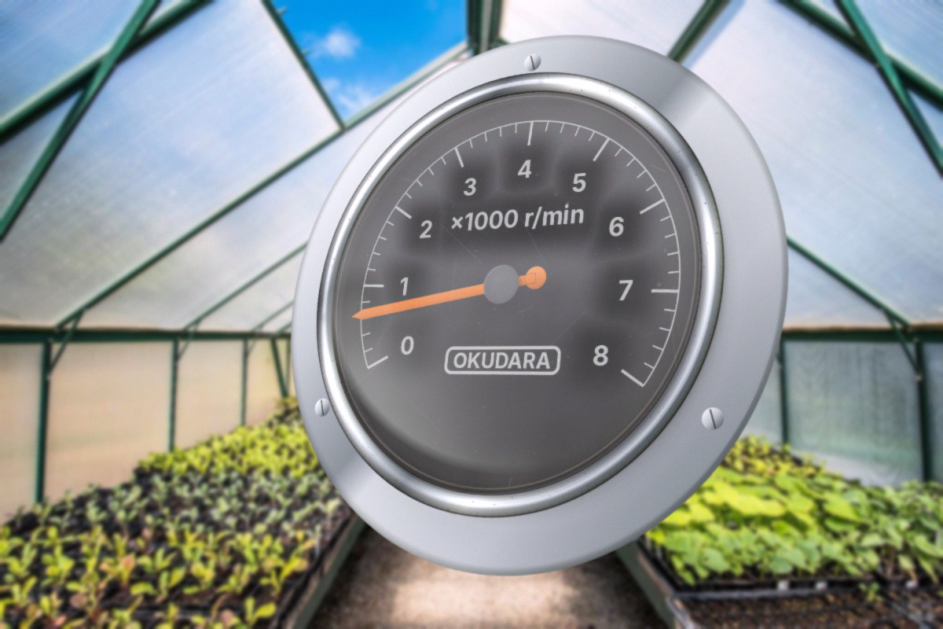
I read 600 rpm
